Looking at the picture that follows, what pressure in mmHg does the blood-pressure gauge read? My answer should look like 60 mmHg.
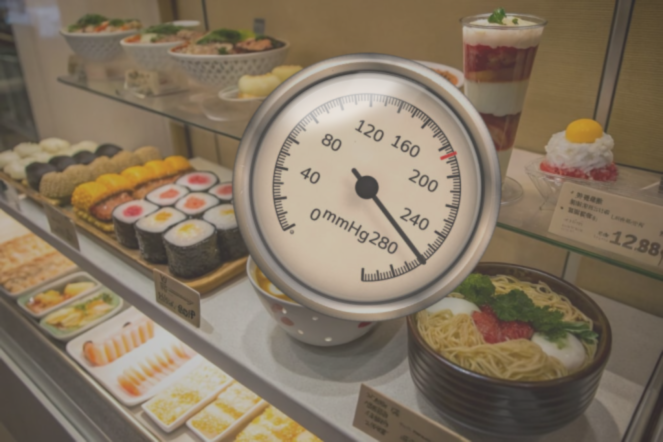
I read 260 mmHg
